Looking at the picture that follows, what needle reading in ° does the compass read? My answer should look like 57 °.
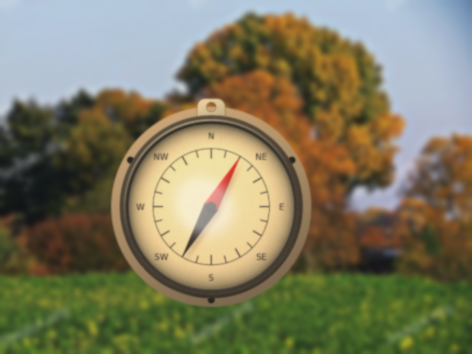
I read 30 °
